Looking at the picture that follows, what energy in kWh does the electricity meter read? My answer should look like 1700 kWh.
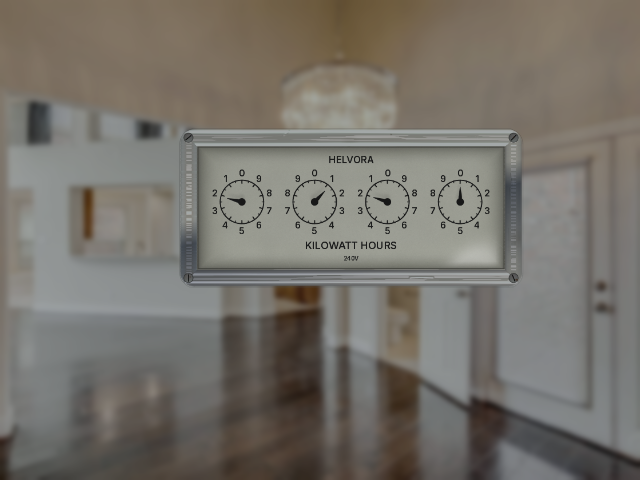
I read 2120 kWh
